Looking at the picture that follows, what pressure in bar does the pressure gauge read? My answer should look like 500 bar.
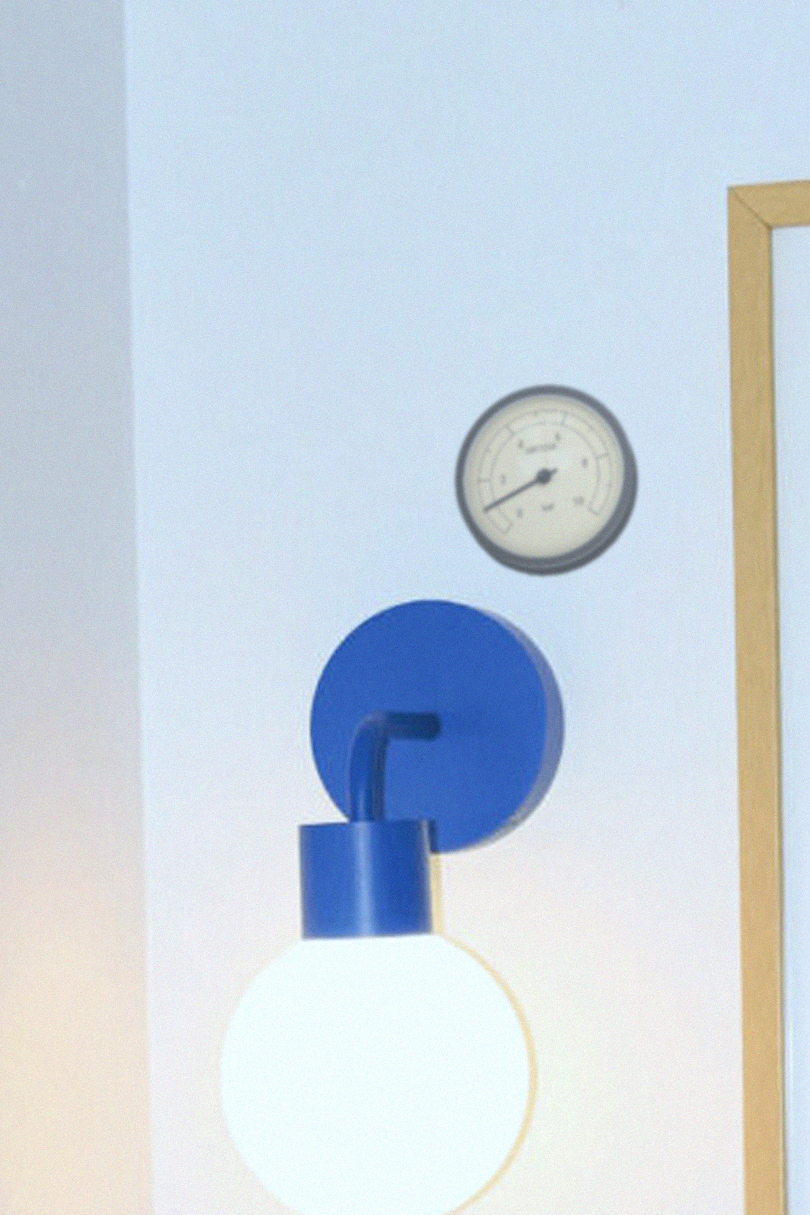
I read 1 bar
